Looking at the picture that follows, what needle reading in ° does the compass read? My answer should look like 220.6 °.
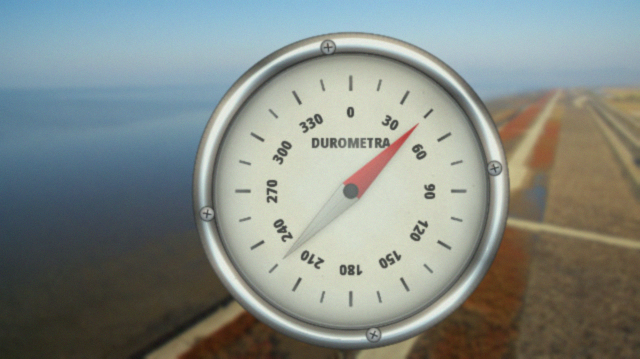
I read 45 °
